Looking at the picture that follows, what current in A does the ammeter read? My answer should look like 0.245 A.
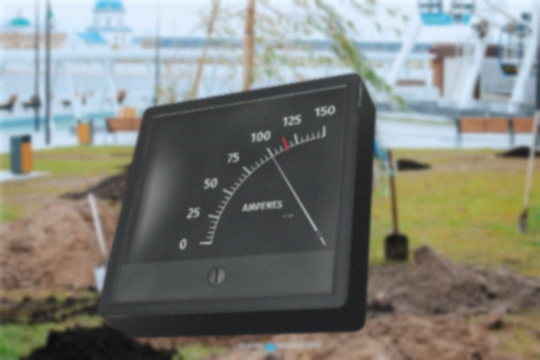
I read 100 A
